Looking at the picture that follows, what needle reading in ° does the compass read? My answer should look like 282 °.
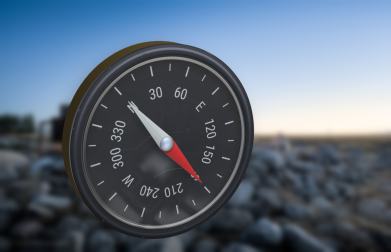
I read 180 °
